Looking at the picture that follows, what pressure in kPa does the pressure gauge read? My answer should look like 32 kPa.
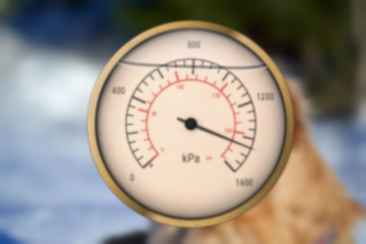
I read 1450 kPa
